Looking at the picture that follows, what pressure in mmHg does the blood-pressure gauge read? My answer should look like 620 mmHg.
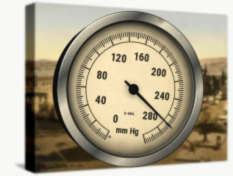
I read 270 mmHg
